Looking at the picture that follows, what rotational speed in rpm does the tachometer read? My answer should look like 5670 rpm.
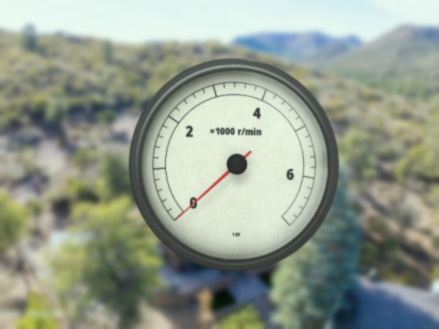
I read 0 rpm
